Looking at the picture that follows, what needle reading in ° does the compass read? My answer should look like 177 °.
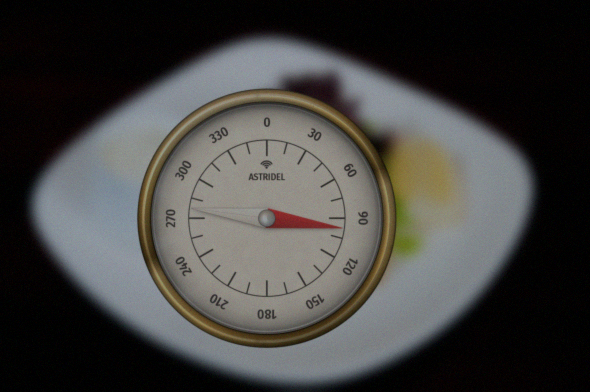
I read 97.5 °
